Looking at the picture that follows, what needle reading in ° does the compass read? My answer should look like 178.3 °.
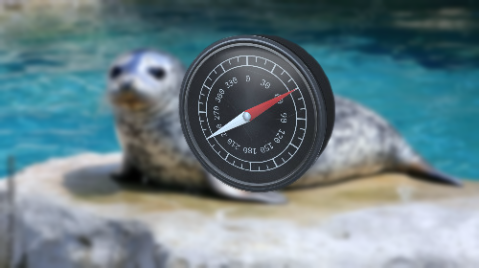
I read 60 °
